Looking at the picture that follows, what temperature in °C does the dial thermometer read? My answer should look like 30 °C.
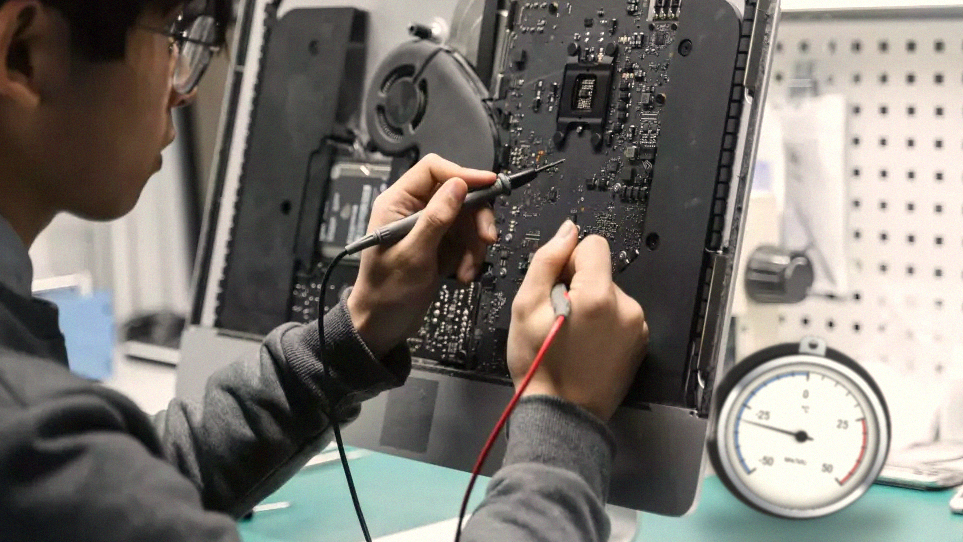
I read -30 °C
